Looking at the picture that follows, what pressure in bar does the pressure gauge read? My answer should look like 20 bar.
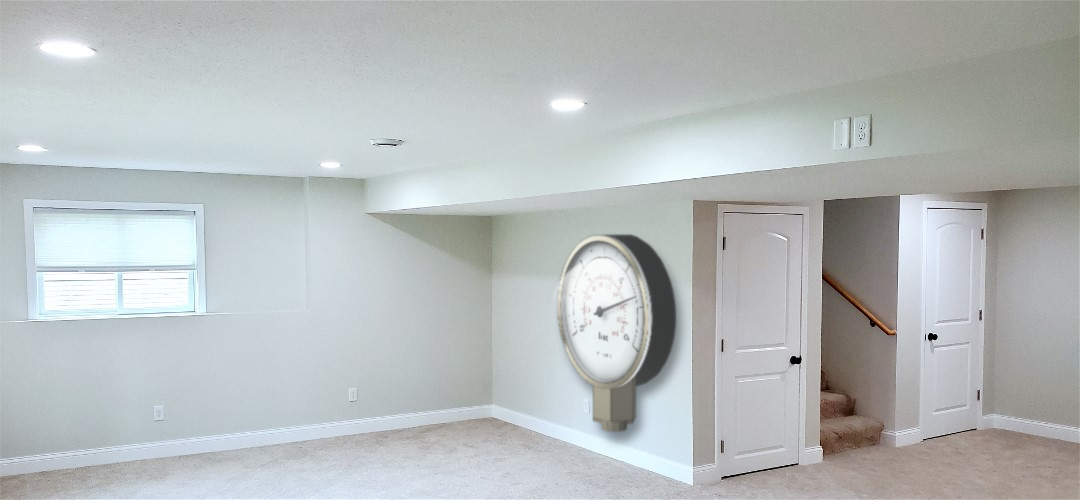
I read 4.75 bar
